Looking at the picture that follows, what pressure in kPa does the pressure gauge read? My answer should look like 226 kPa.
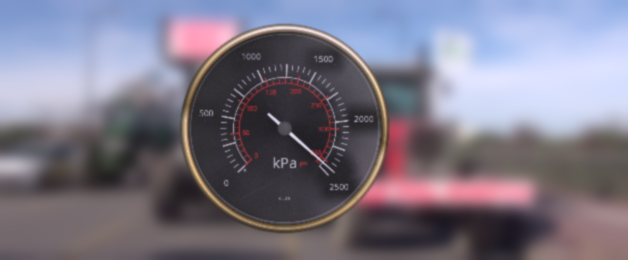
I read 2450 kPa
